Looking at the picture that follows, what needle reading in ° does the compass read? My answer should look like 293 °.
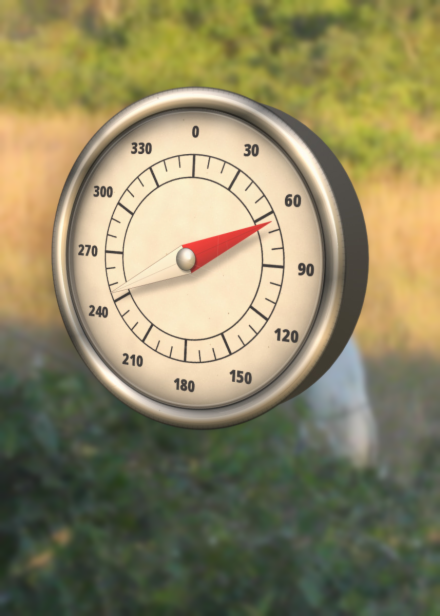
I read 65 °
